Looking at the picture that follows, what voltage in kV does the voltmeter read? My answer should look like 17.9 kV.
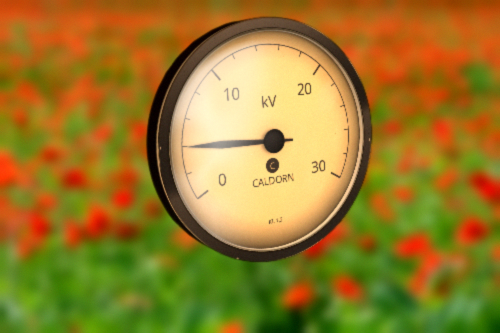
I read 4 kV
